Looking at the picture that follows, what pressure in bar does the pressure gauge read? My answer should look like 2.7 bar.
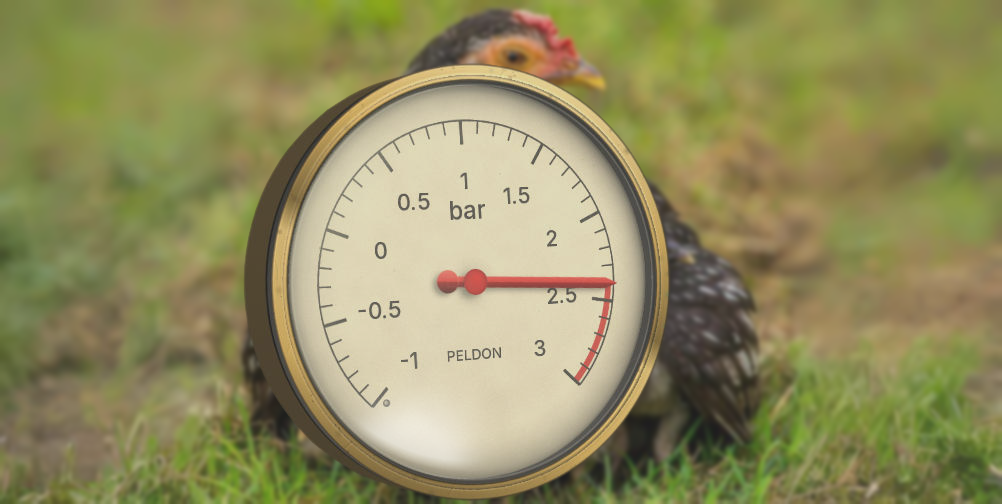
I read 2.4 bar
